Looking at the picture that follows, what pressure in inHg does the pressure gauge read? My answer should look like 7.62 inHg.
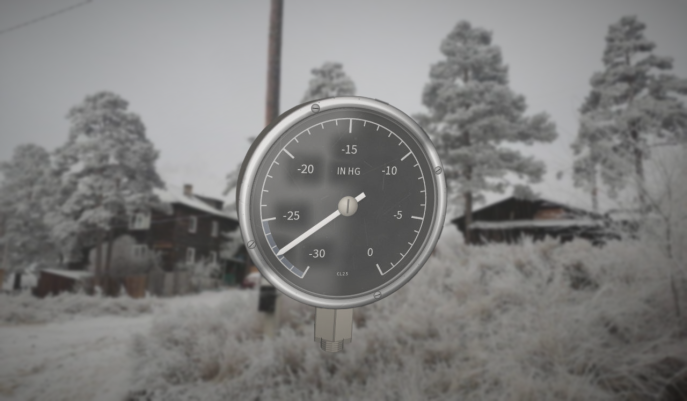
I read -27.5 inHg
